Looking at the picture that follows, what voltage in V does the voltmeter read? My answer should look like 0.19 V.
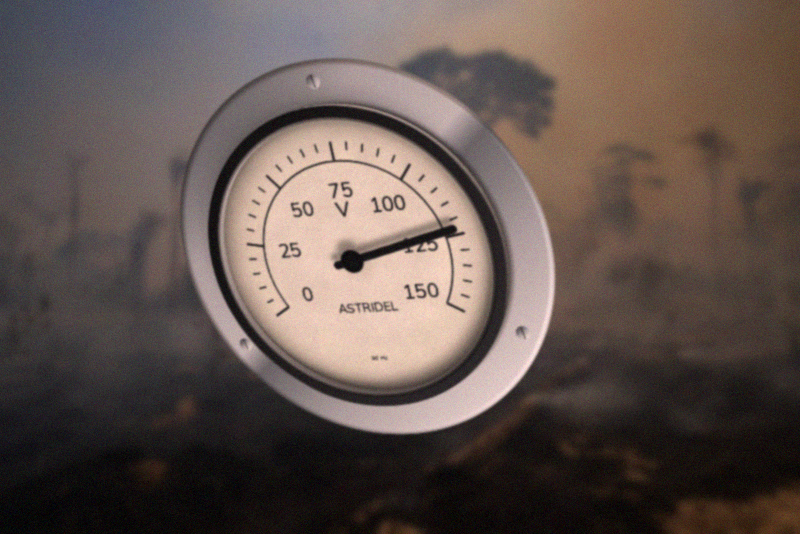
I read 122.5 V
